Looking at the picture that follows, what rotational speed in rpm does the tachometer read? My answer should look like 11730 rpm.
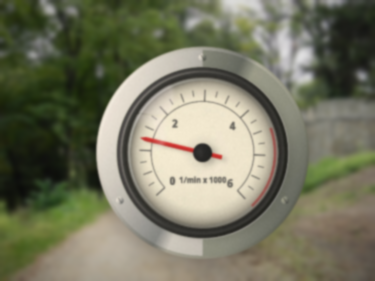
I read 1250 rpm
